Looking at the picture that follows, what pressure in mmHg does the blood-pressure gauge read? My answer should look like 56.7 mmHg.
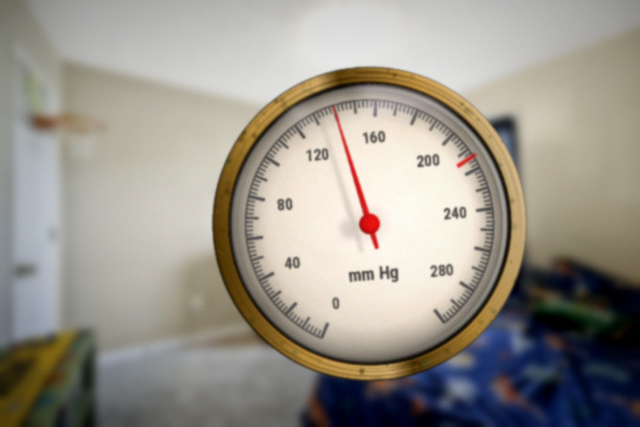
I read 140 mmHg
